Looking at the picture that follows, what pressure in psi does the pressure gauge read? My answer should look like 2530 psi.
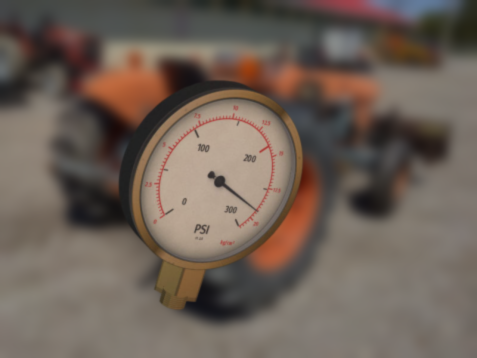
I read 275 psi
